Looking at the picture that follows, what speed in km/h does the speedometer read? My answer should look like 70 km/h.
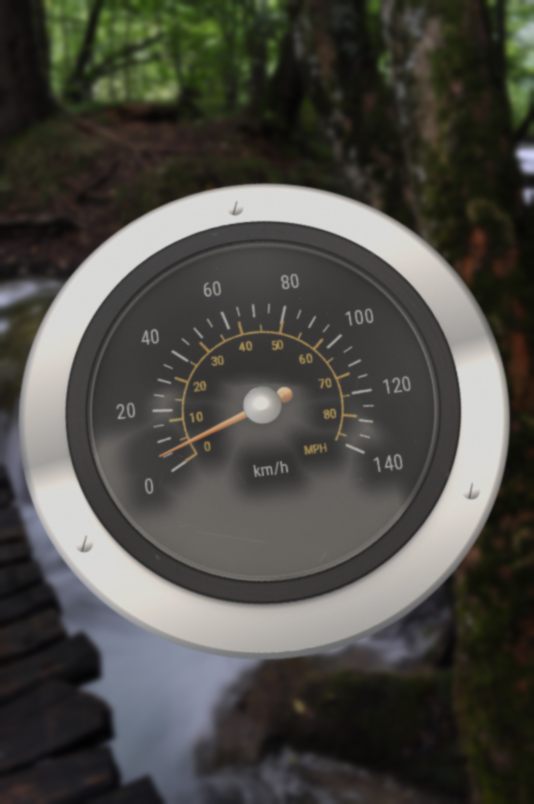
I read 5 km/h
